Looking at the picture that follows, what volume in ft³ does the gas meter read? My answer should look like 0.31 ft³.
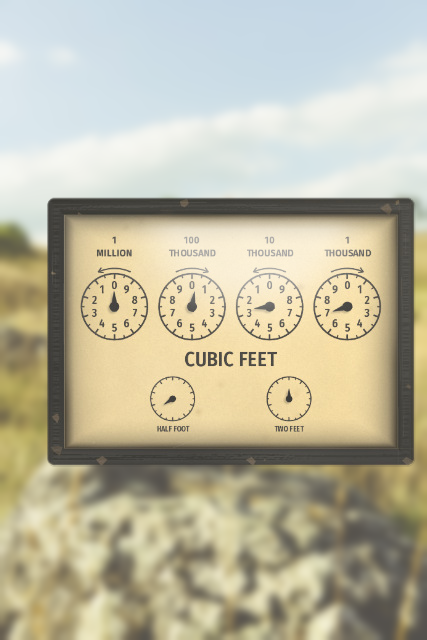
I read 2700 ft³
